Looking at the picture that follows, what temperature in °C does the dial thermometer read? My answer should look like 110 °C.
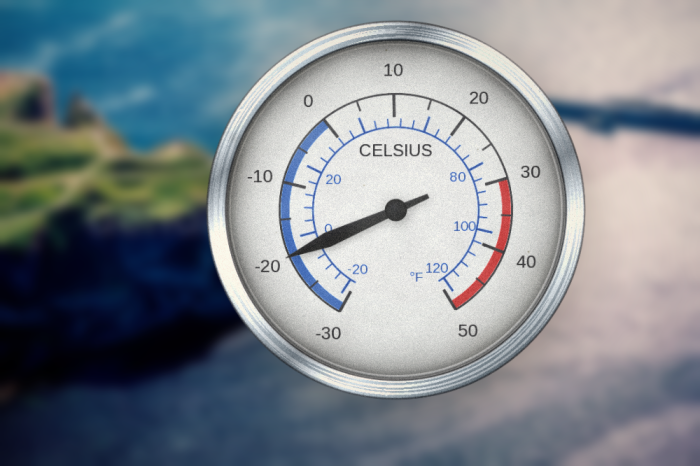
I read -20 °C
